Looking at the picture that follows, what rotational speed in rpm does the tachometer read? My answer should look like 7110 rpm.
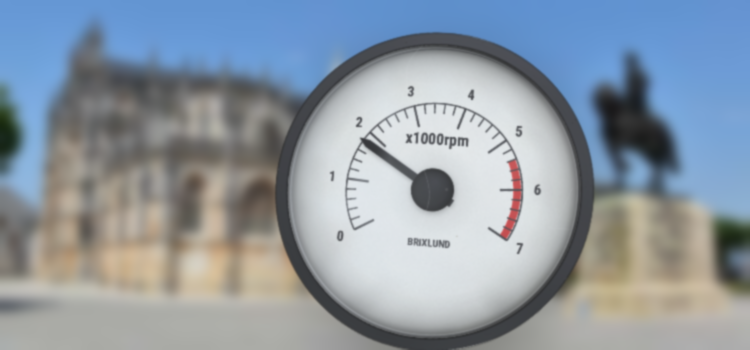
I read 1800 rpm
